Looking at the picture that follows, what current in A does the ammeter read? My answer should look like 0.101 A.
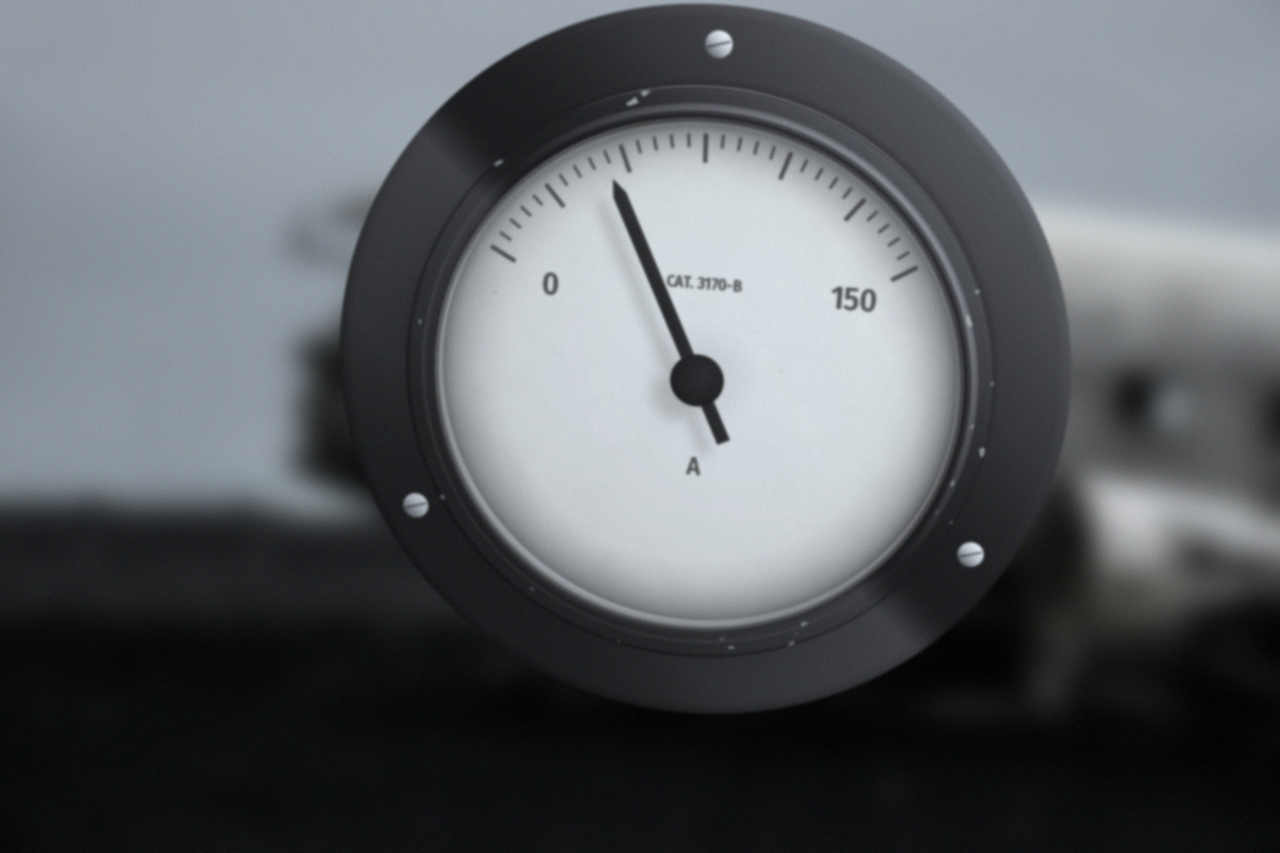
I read 45 A
